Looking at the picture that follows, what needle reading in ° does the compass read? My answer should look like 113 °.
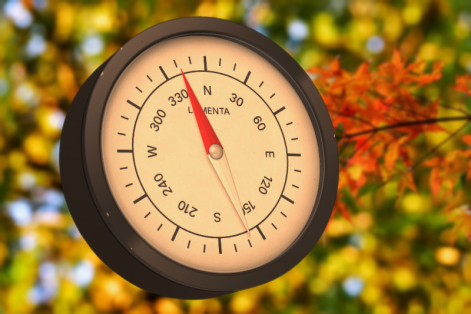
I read 340 °
